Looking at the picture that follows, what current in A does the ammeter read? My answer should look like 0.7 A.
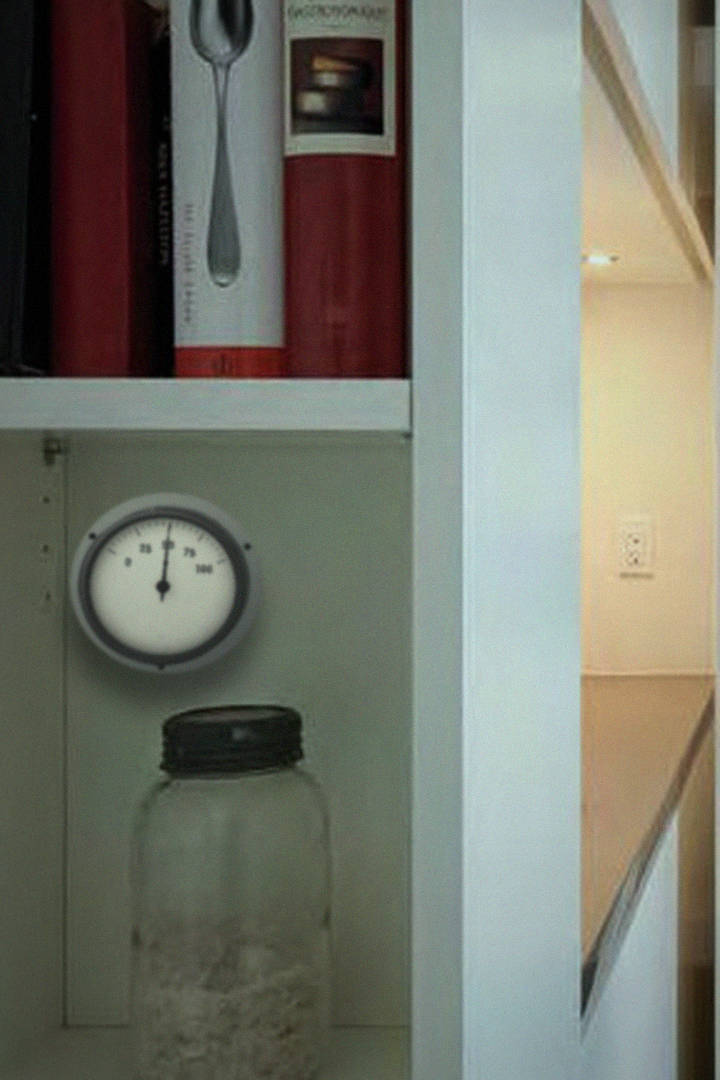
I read 50 A
